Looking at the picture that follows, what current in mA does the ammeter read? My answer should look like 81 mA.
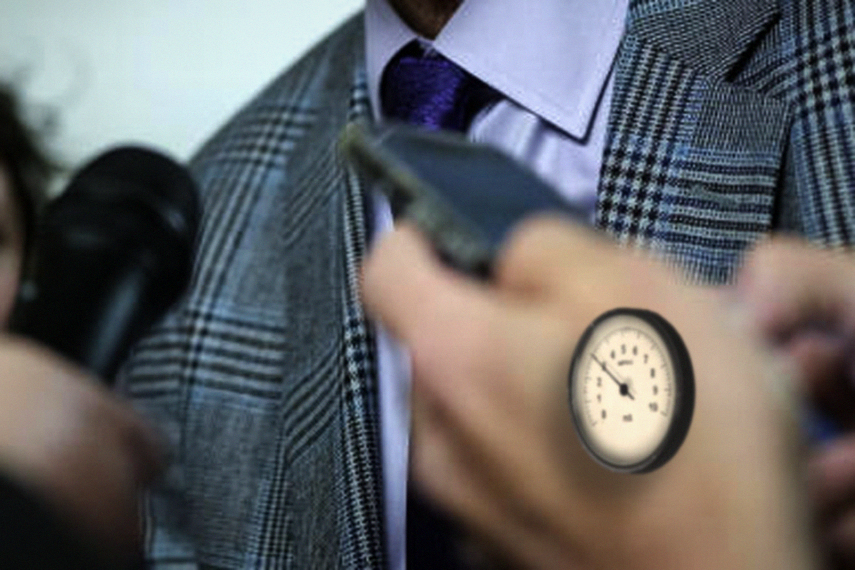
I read 3 mA
